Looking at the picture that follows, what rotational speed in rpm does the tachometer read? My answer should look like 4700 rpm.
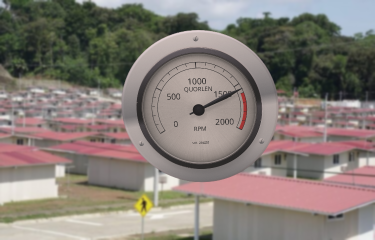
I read 1550 rpm
